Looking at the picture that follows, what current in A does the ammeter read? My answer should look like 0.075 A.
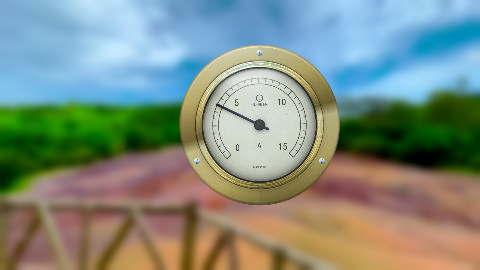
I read 4 A
